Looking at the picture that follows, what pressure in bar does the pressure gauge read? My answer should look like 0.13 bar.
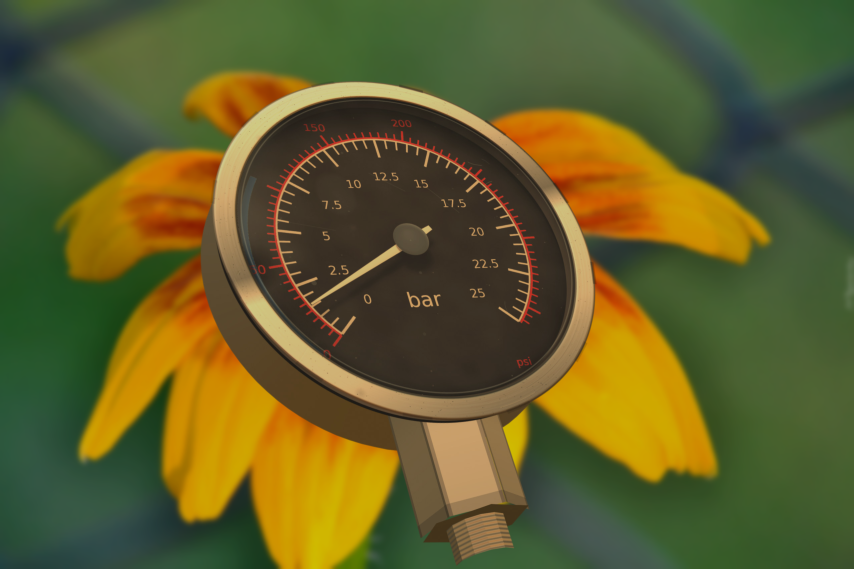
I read 1.5 bar
